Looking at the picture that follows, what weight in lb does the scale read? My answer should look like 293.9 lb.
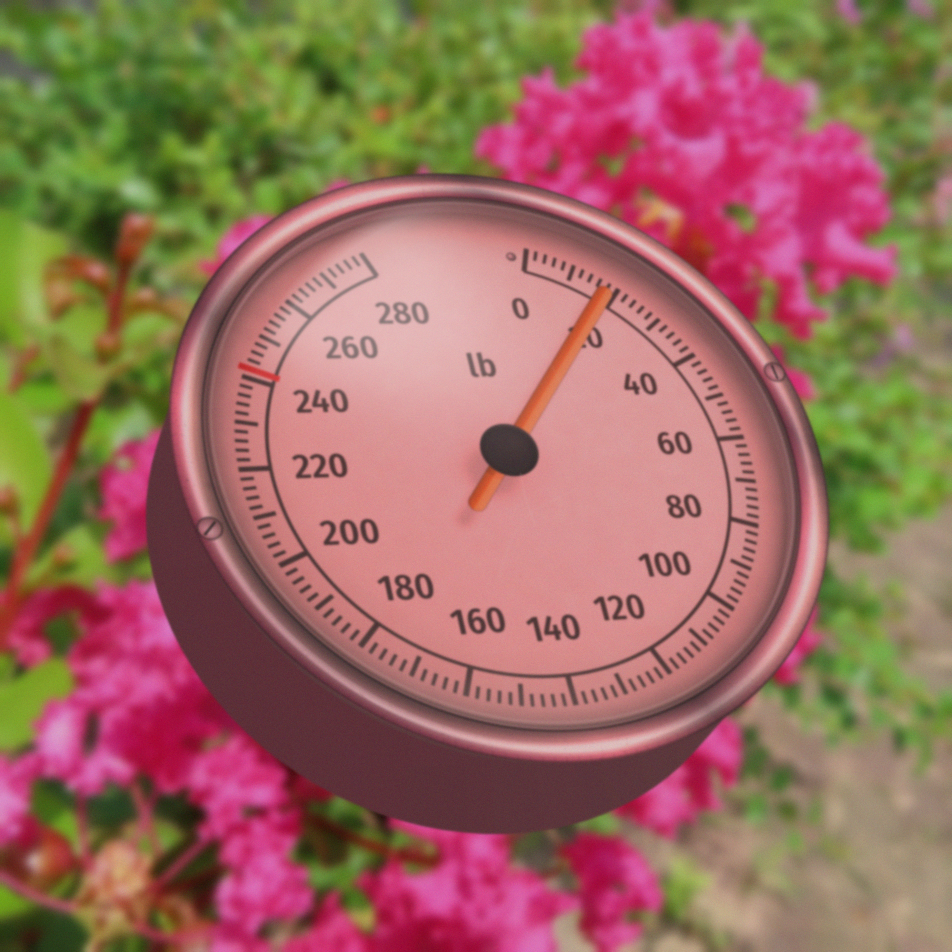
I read 18 lb
